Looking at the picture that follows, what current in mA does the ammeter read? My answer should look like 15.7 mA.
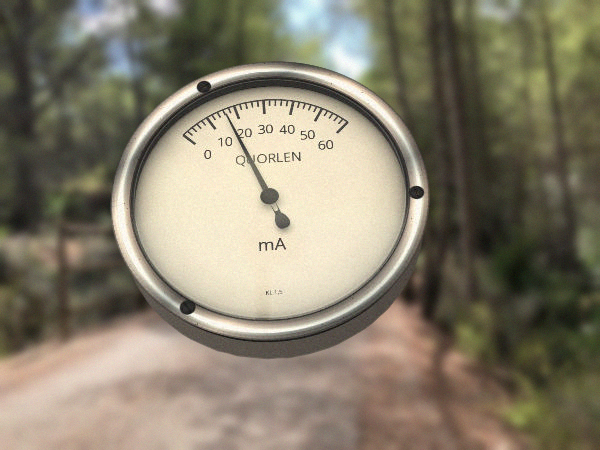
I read 16 mA
